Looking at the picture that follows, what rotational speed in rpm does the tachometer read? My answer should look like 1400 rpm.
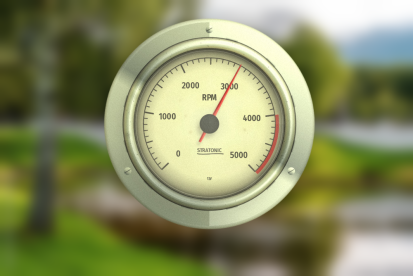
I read 3000 rpm
